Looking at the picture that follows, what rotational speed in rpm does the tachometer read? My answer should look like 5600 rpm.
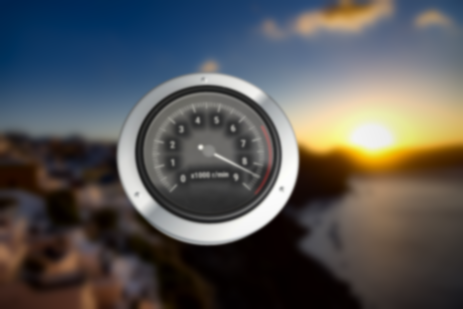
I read 8500 rpm
